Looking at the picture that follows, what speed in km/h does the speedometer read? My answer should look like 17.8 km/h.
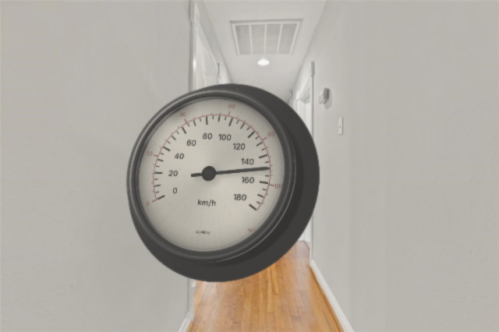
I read 150 km/h
